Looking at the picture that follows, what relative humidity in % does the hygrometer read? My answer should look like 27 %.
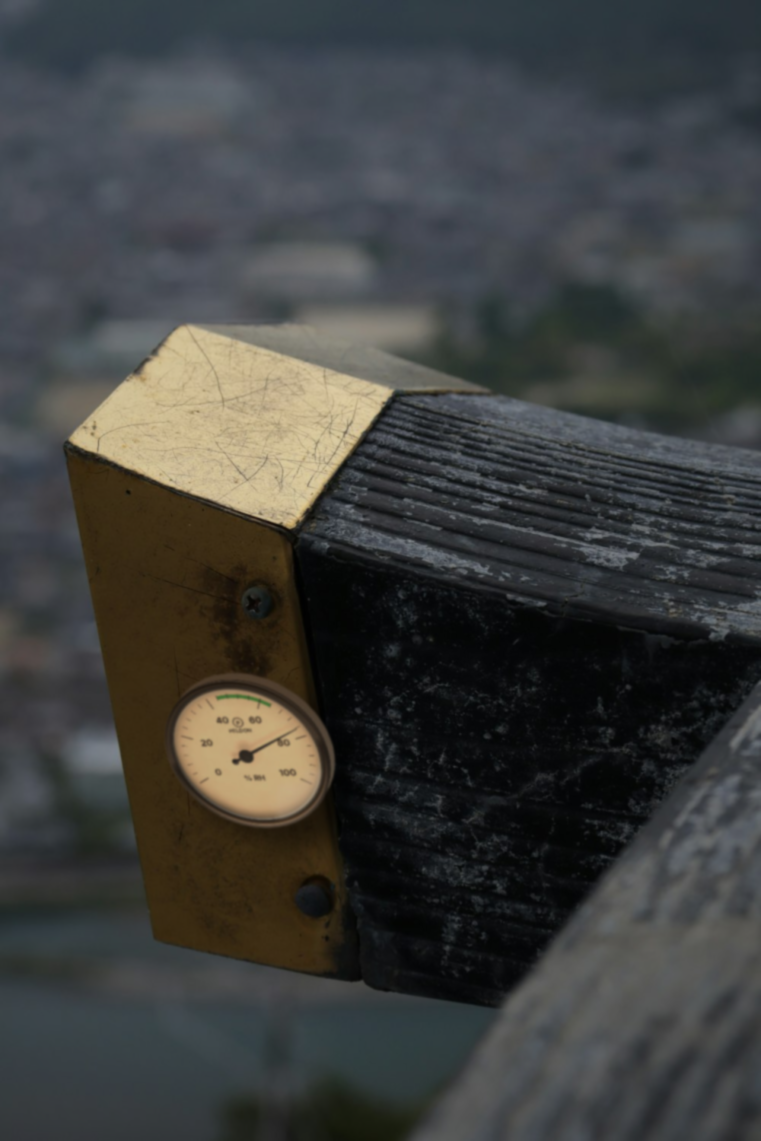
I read 76 %
